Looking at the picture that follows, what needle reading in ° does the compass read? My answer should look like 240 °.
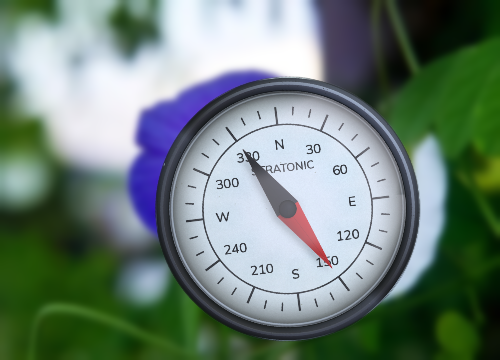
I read 150 °
